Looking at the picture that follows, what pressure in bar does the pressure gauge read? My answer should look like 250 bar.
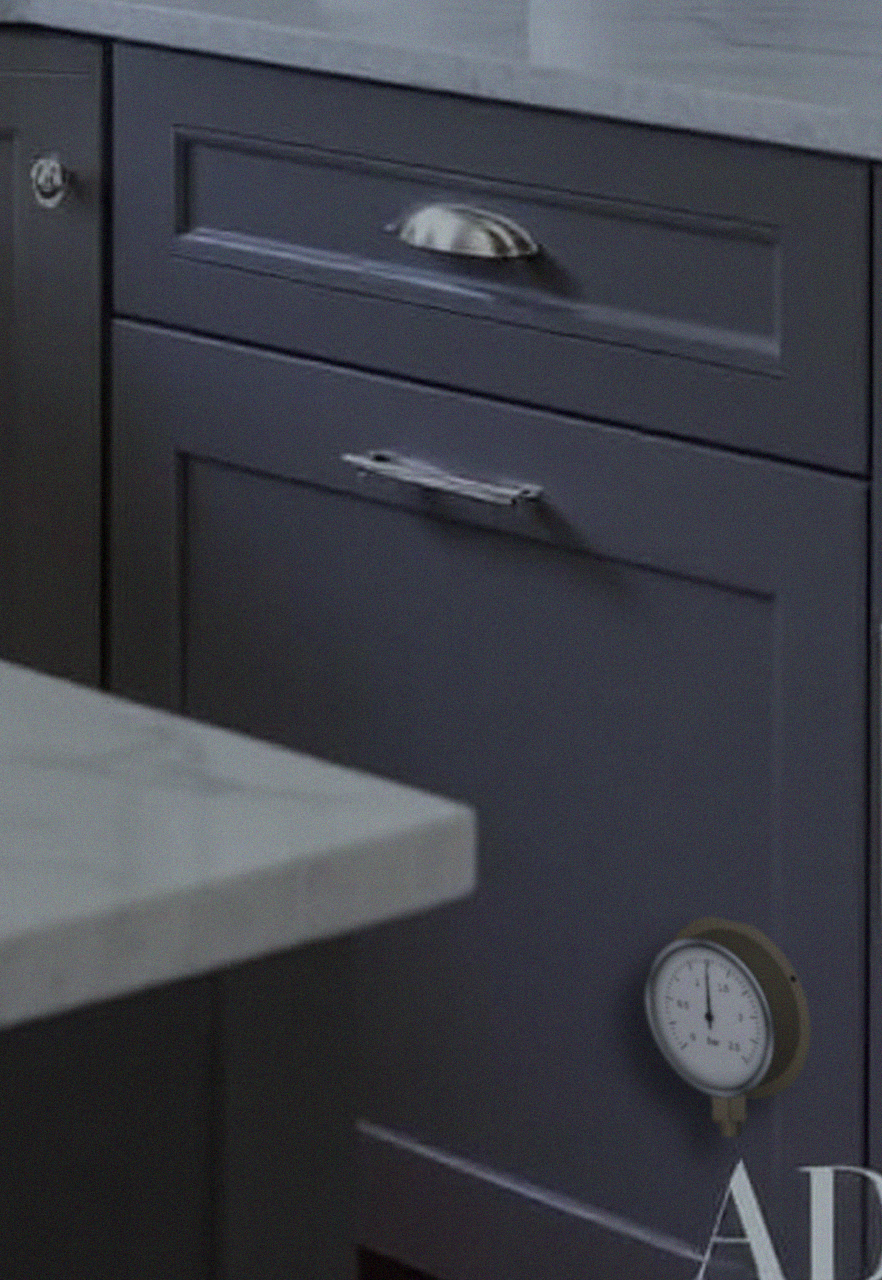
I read 1.25 bar
